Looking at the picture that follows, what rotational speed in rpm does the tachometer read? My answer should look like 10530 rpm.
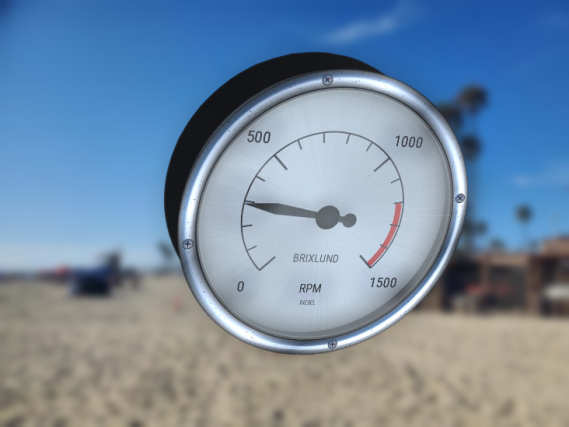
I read 300 rpm
